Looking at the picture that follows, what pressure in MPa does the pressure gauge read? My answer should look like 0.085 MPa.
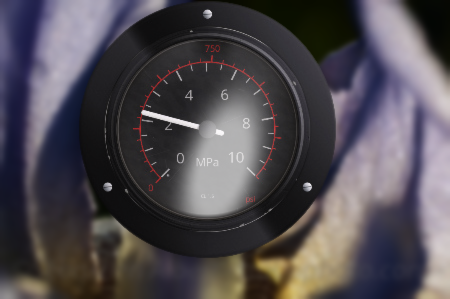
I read 2.25 MPa
